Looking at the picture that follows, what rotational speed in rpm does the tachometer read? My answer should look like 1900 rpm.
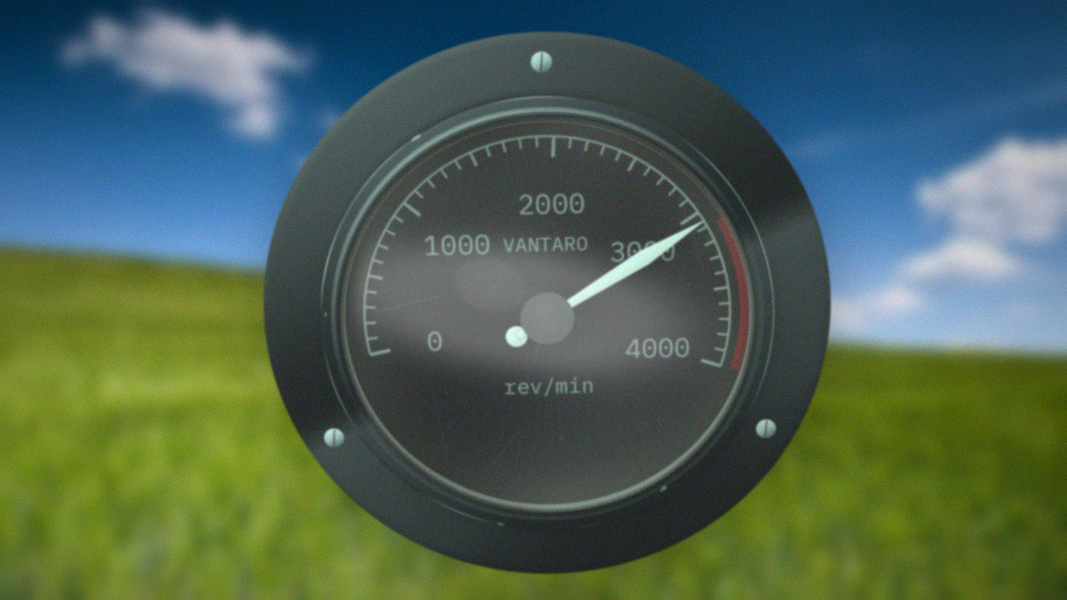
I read 3050 rpm
